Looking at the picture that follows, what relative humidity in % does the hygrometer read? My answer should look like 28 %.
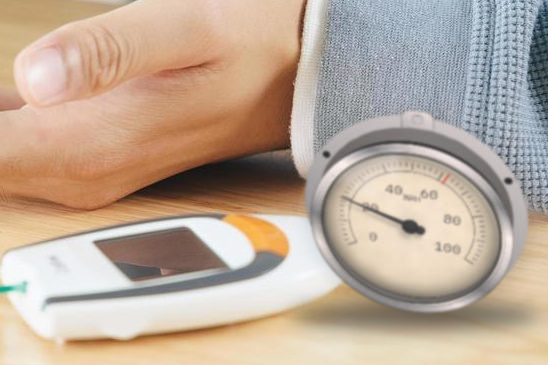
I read 20 %
